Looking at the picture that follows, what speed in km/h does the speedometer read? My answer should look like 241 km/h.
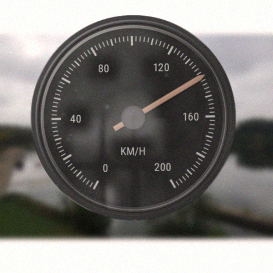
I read 140 km/h
